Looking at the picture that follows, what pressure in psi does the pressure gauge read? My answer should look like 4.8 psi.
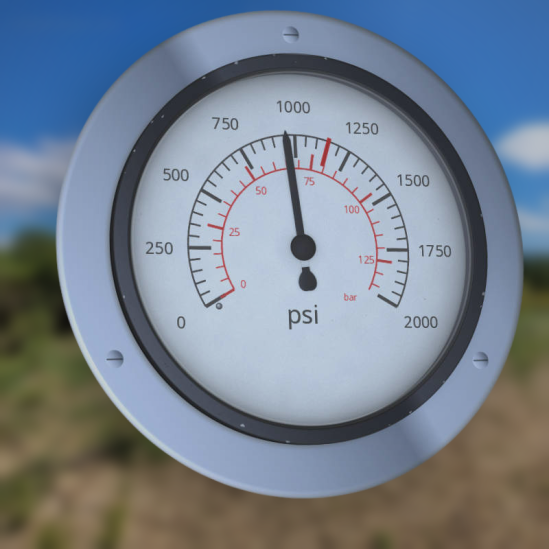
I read 950 psi
